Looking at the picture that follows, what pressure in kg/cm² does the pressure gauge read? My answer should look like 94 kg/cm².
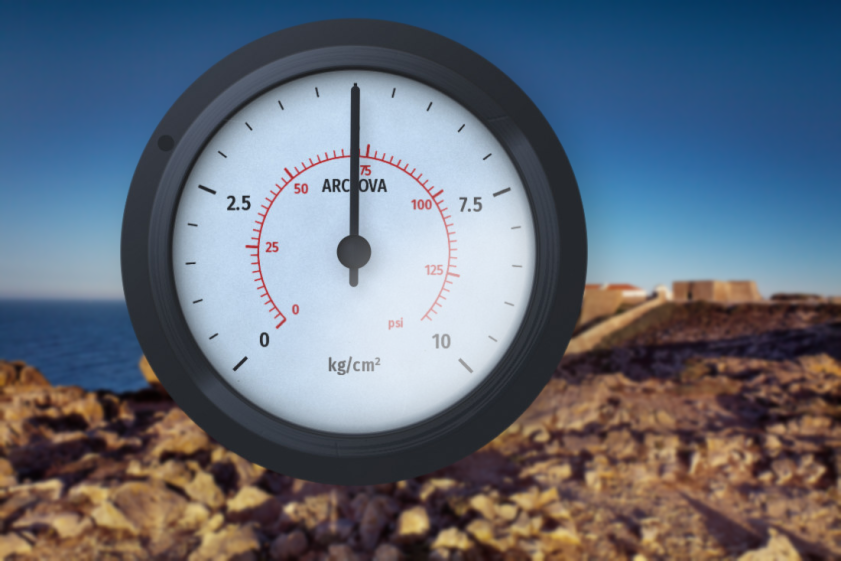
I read 5 kg/cm²
